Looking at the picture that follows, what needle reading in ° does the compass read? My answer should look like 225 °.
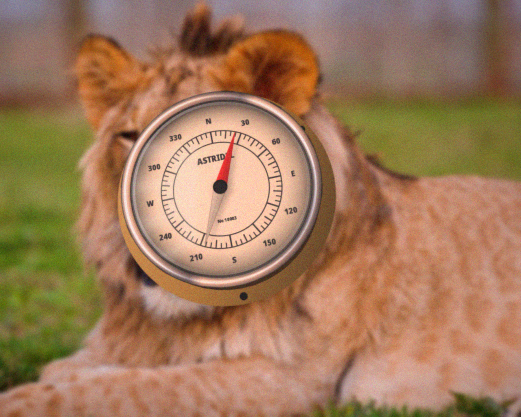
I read 25 °
